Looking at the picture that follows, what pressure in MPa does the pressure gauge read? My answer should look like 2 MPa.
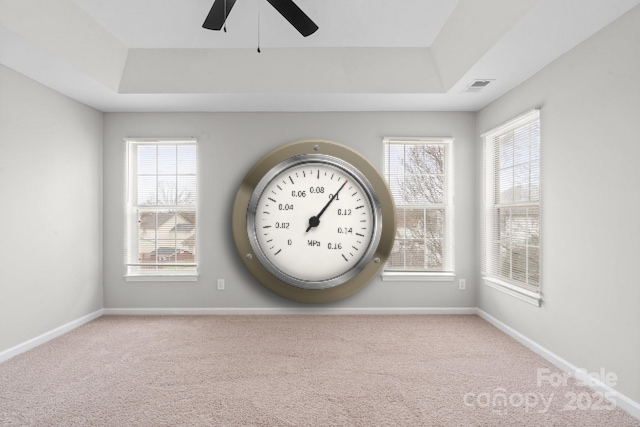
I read 0.1 MPa
